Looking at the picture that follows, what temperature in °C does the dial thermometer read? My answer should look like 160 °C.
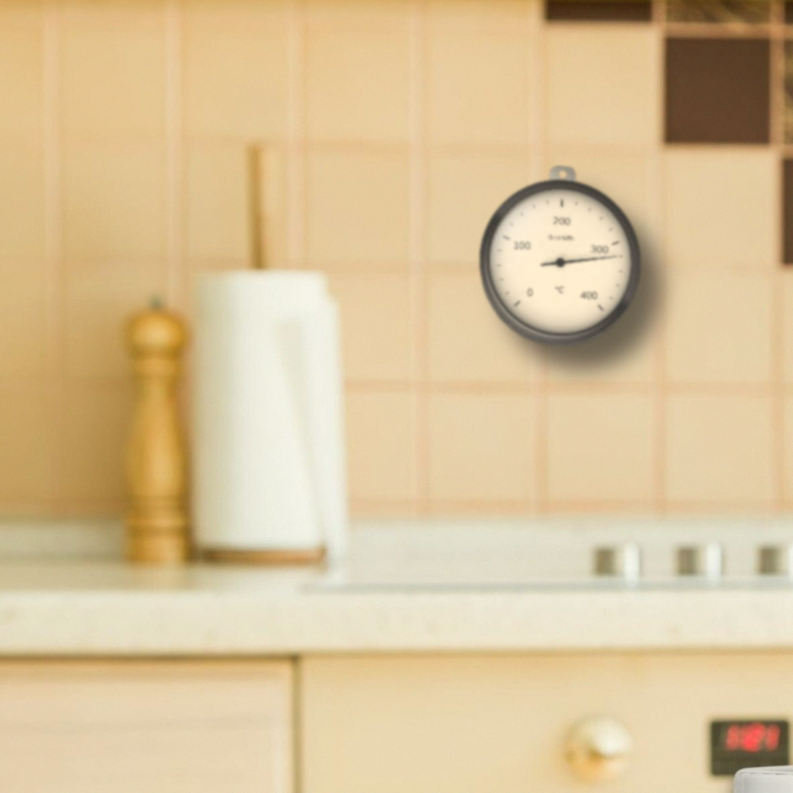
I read 320 °C
